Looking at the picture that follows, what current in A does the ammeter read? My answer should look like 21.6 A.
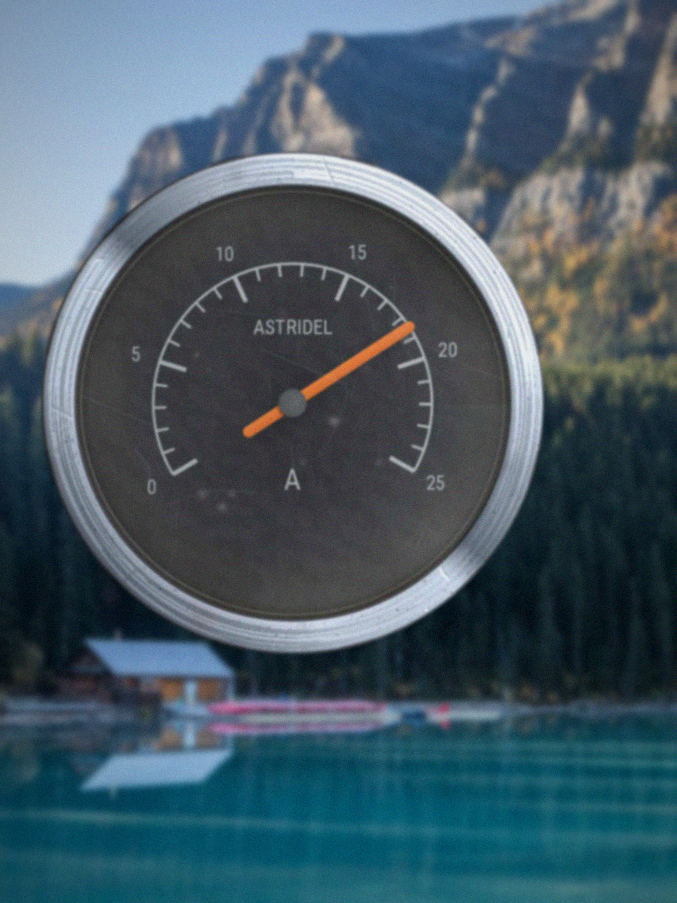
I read 18.5 A
